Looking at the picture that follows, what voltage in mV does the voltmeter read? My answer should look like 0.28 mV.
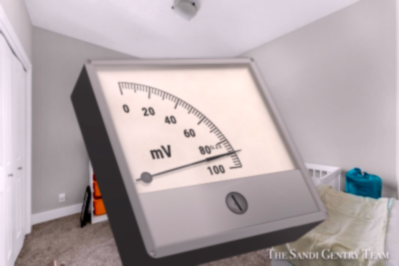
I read 90 mV
